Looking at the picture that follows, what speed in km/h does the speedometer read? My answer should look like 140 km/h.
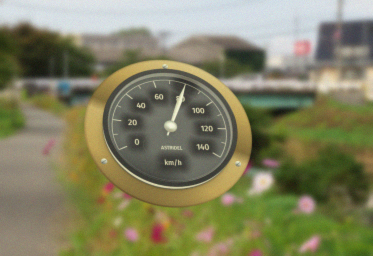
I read 80 km/h
